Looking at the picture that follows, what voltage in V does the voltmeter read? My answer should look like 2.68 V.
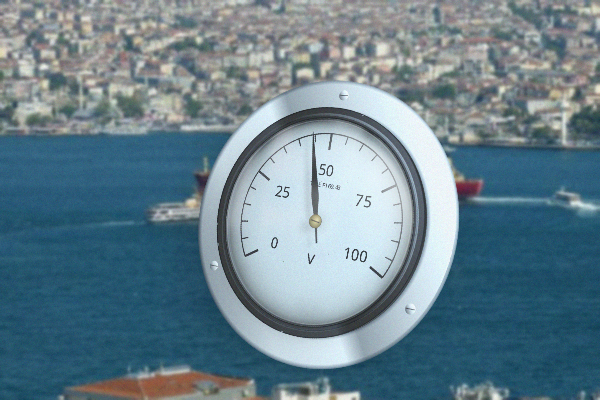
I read 45 V
